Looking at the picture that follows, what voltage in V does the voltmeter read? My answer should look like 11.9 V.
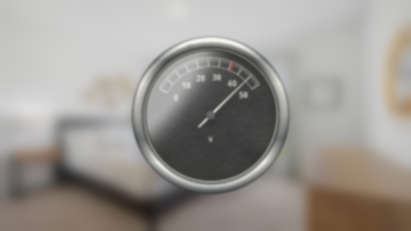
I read 45 V
